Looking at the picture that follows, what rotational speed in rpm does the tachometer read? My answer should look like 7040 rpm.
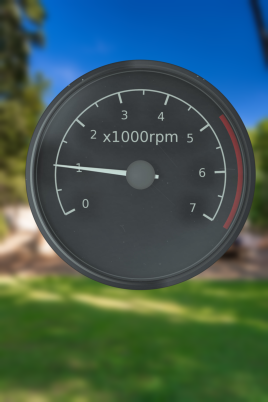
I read 1000 rpm
